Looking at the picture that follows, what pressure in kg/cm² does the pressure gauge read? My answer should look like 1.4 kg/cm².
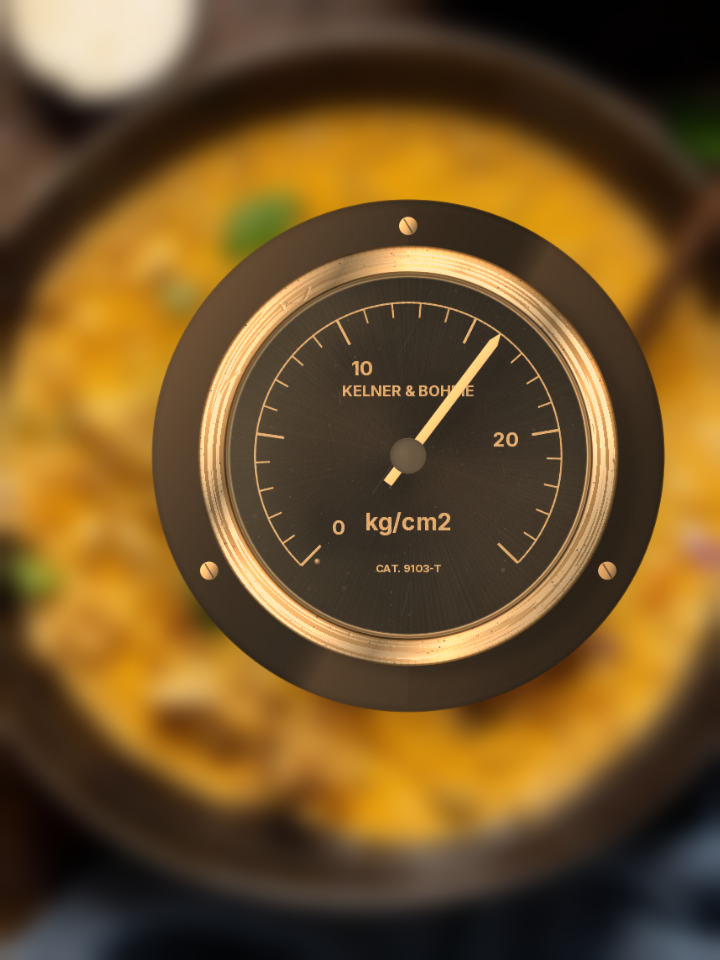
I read 16 kg/cm²
